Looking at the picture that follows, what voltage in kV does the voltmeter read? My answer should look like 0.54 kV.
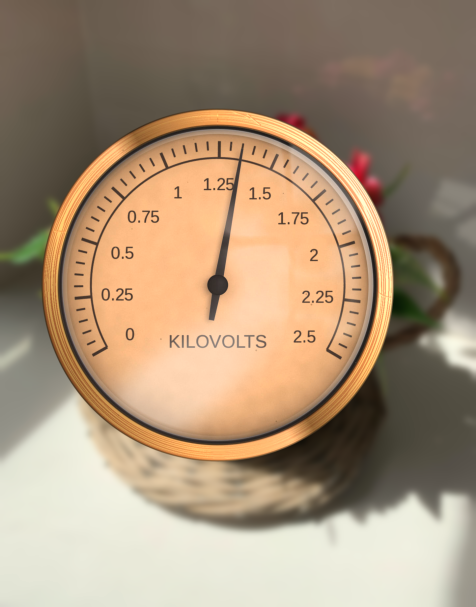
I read 1.35 kV
